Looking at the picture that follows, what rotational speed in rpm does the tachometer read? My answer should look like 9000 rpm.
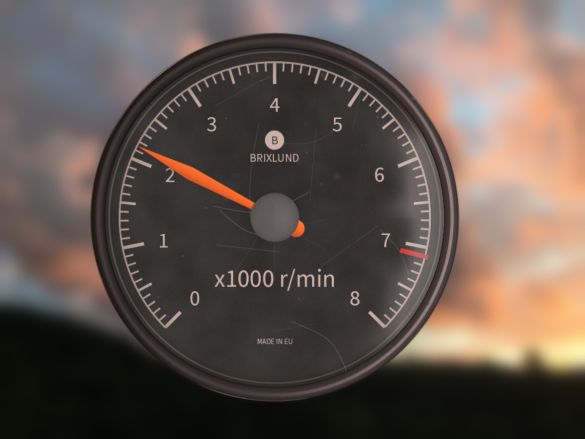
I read 2150 rpm
